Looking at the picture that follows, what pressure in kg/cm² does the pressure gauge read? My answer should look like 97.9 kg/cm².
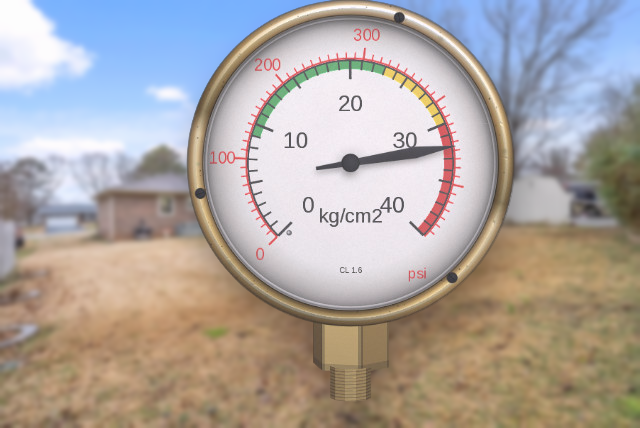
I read 32 kg/cm²
